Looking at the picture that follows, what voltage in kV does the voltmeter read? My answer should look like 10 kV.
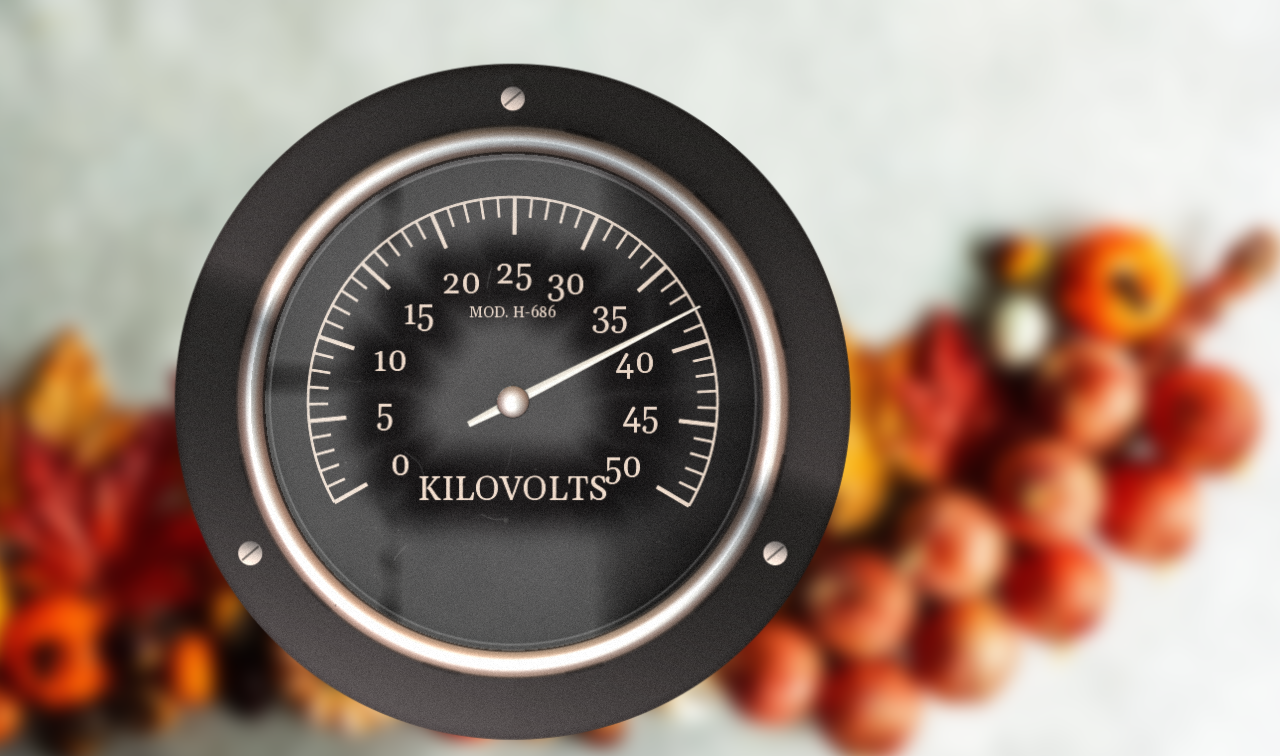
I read 38 kV
